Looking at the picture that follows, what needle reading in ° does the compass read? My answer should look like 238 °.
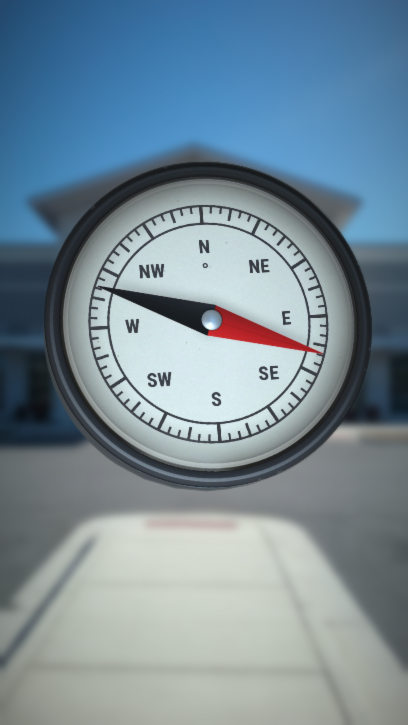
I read 110 °
